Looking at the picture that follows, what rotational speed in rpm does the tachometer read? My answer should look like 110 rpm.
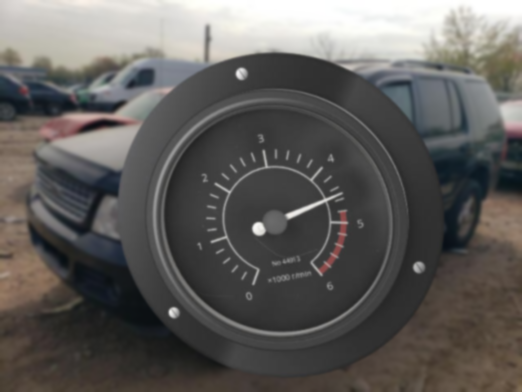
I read 4500 rpm
